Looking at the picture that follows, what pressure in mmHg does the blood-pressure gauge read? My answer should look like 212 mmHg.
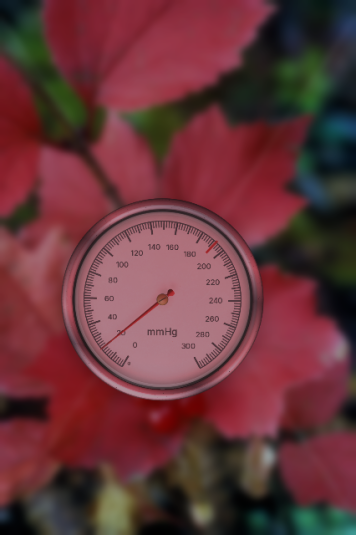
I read 20 mmHg
